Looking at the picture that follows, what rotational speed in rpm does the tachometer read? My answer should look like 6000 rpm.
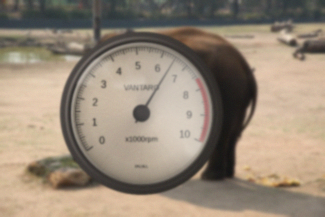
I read 6500 rpm
